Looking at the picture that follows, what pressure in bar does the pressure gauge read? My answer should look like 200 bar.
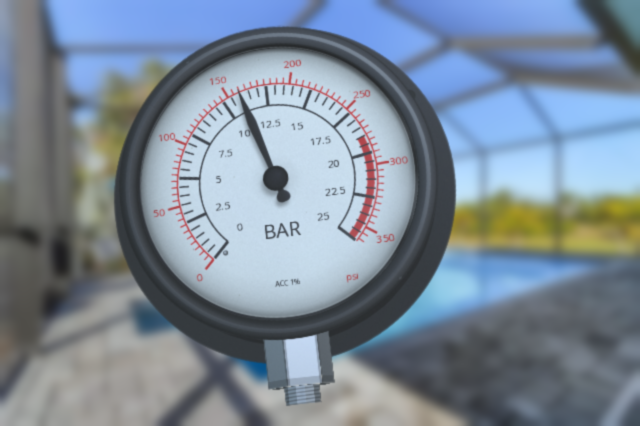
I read 11 bar
